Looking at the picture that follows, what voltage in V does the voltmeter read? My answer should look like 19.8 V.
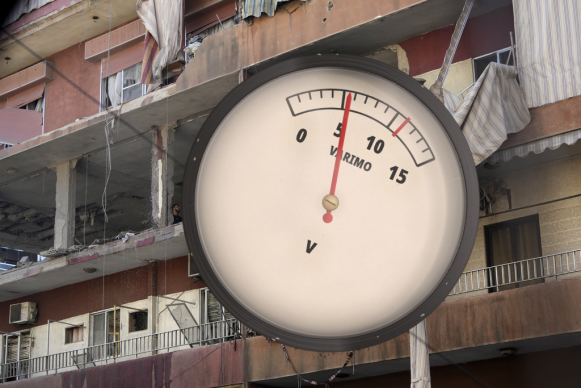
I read 5.5 V
